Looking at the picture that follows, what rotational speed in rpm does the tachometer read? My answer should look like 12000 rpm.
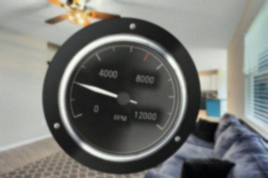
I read 2000 rpm
